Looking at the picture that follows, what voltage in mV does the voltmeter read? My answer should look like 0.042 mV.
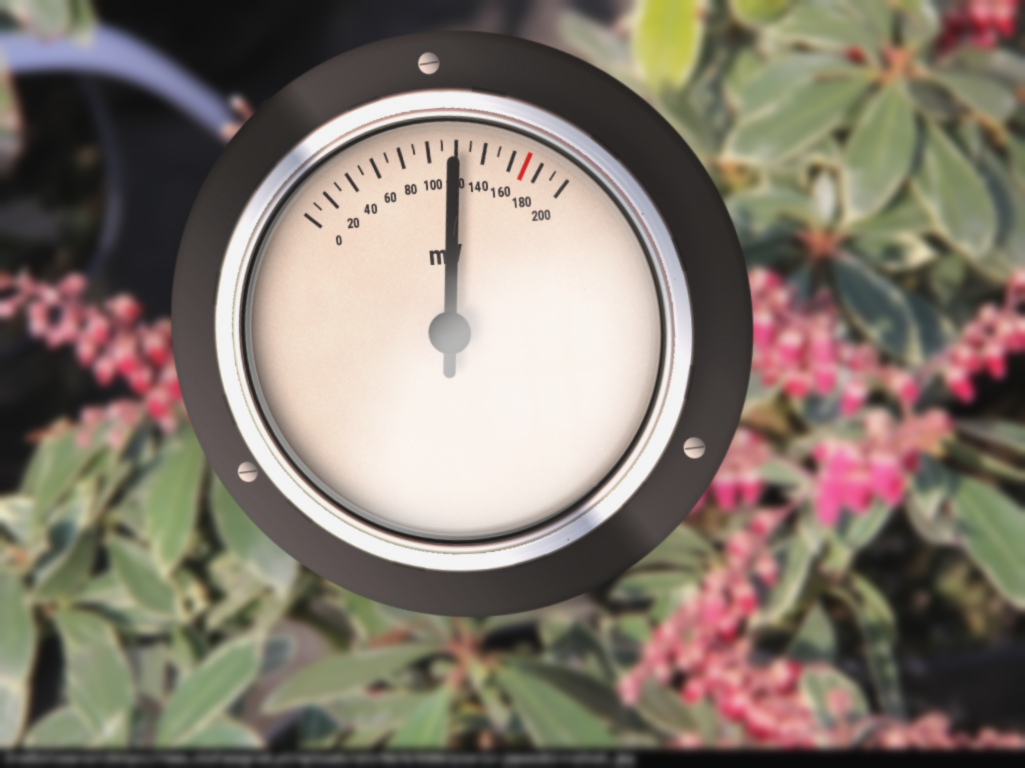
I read 120 mV
